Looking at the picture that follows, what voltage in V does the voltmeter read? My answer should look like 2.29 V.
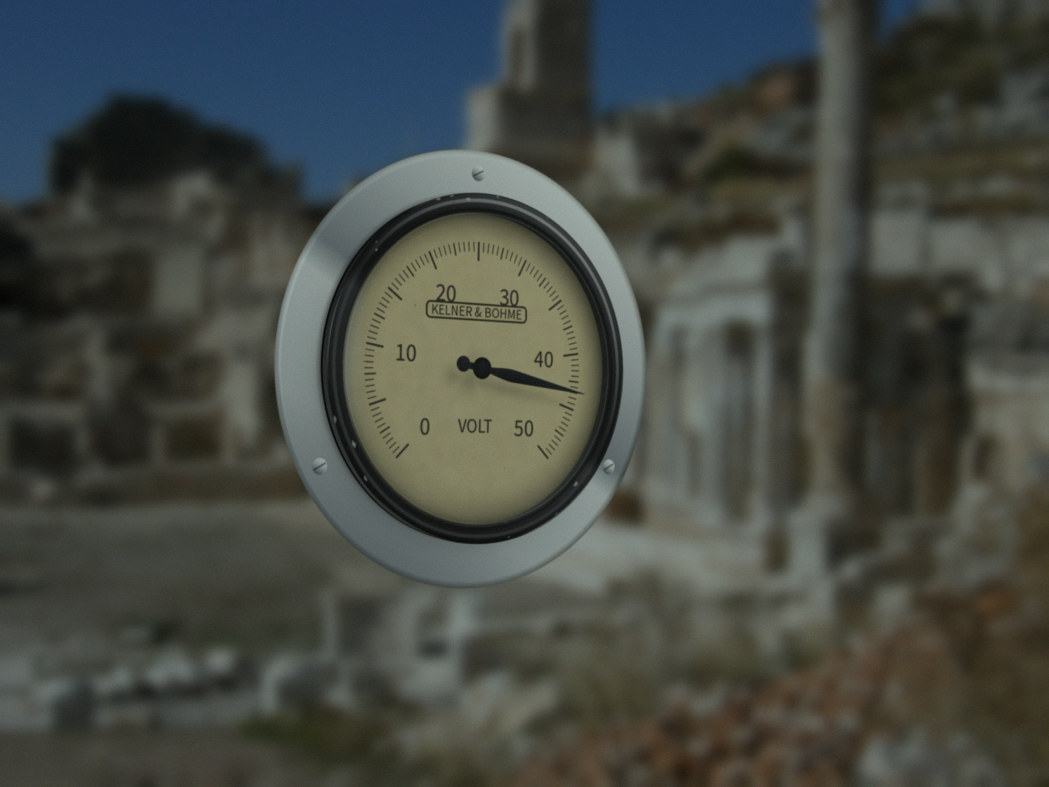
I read 43.5 V
